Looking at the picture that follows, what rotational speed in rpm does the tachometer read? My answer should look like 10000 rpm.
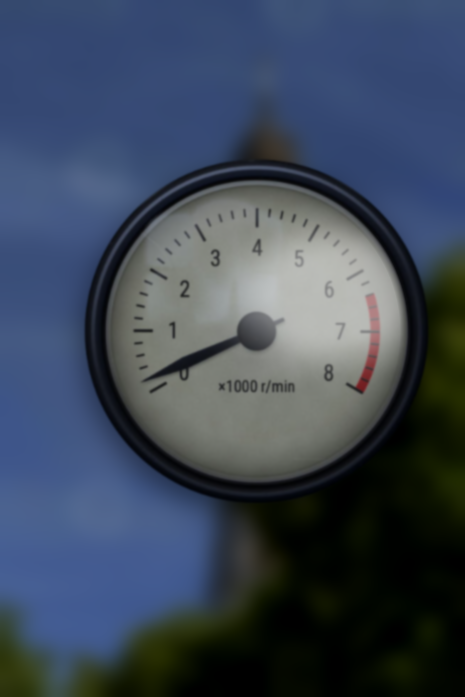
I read 200 rpm
